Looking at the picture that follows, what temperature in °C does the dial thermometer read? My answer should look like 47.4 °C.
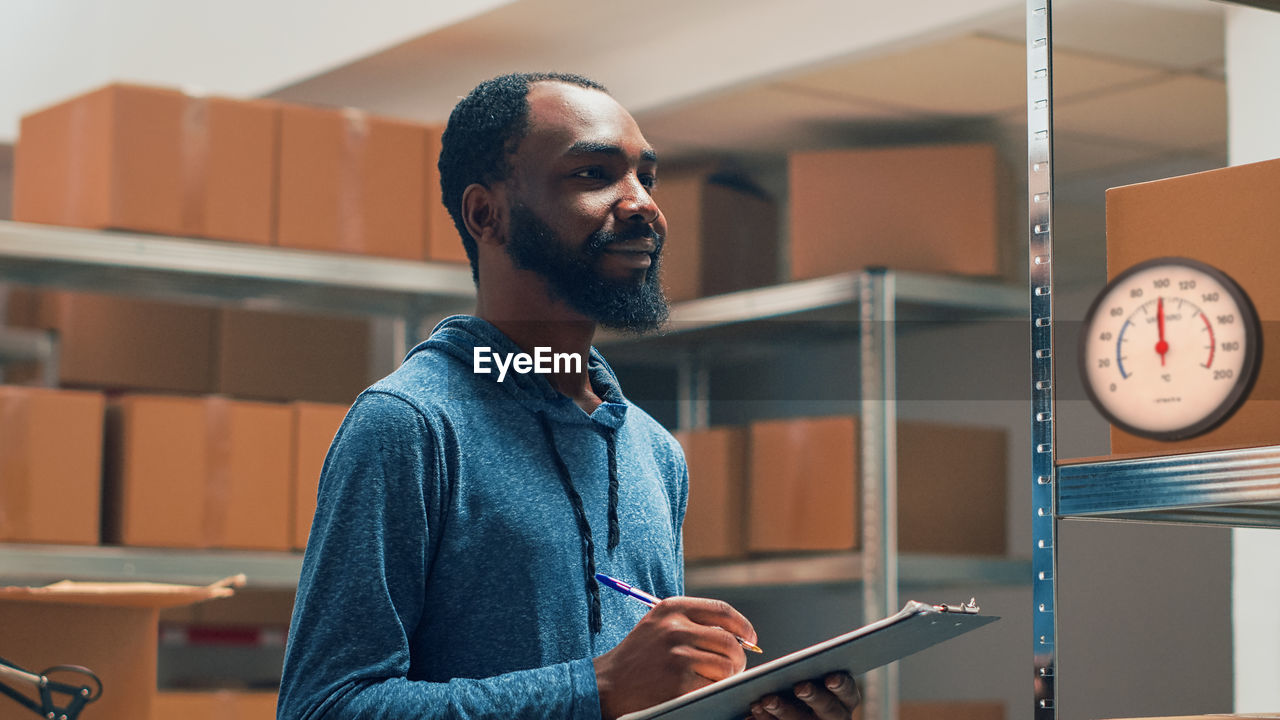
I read 100 °C
